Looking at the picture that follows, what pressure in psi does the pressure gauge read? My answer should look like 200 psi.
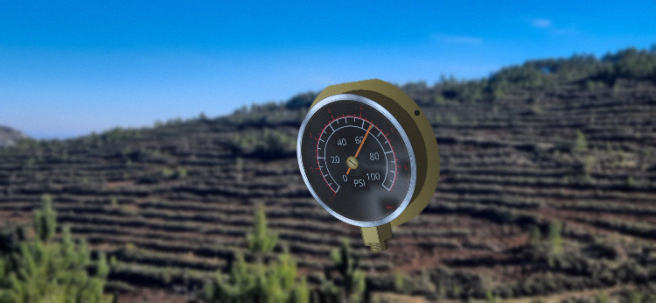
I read 65 psi
